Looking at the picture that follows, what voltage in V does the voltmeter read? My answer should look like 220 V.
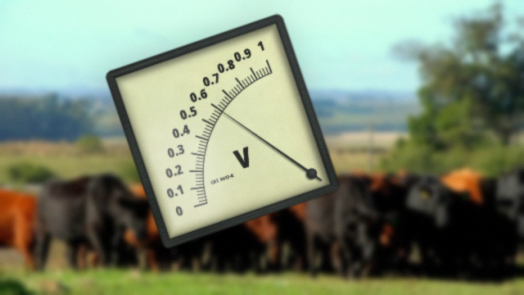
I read 0.6 V
